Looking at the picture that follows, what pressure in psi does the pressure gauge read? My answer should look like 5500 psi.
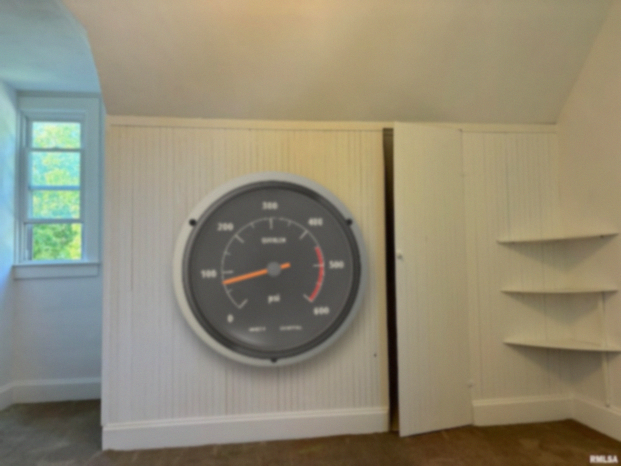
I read 75 psi
